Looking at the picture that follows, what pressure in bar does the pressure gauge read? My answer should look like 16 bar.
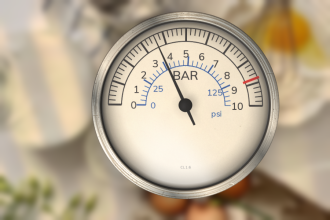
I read 3.6 bar
